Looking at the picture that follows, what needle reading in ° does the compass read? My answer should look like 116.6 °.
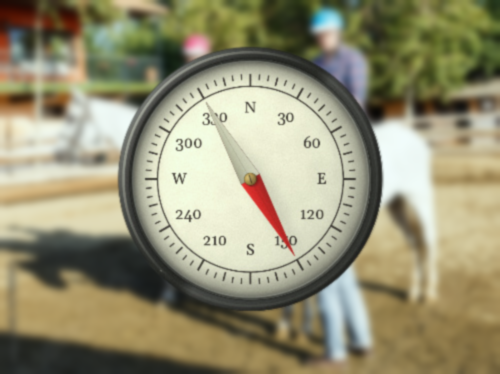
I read 150 °
